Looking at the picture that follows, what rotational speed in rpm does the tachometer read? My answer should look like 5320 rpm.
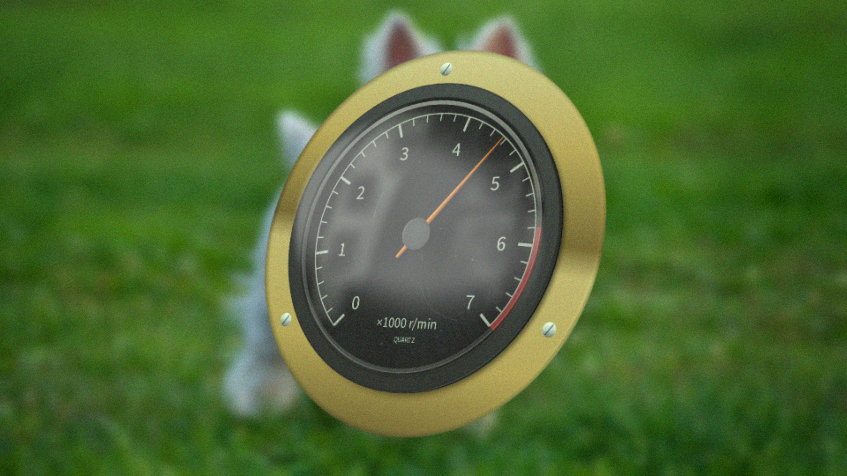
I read 4600 rpm
